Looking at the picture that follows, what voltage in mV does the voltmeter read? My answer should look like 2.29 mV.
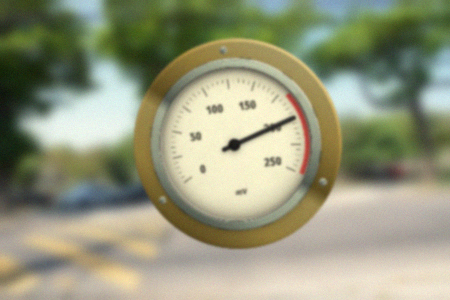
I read 200 mV
